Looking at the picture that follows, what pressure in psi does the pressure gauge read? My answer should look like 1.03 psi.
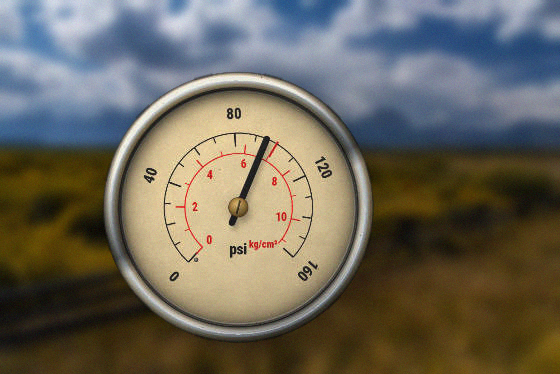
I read 95 psi
